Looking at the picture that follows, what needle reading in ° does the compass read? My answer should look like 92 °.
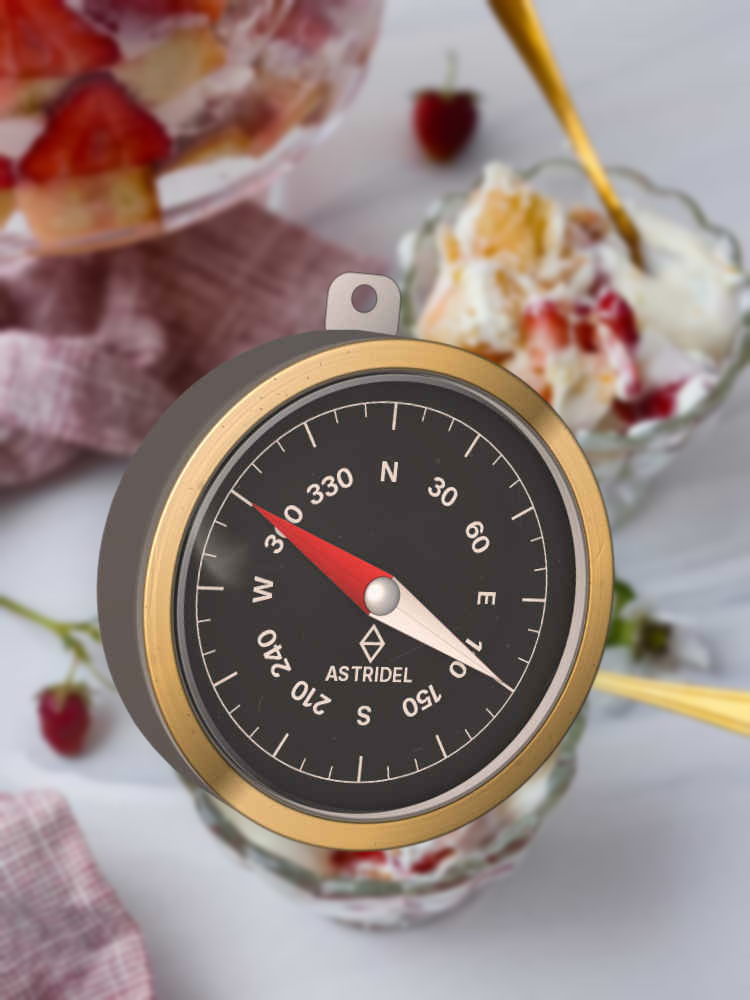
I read 300 °
